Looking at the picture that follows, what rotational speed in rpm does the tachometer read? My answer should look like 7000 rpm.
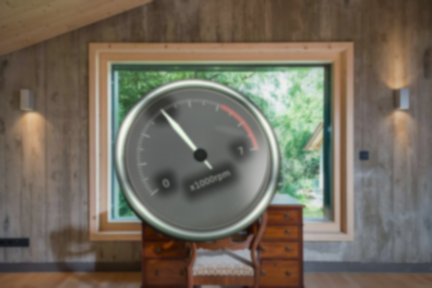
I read 3000 rpm
